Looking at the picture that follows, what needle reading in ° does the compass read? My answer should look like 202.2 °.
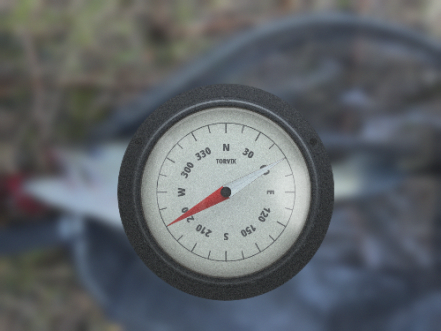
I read 240 °
